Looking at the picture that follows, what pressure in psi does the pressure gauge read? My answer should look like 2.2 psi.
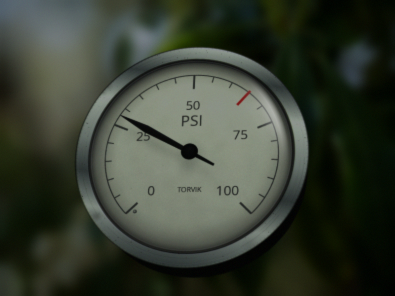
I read 27.5 psi
